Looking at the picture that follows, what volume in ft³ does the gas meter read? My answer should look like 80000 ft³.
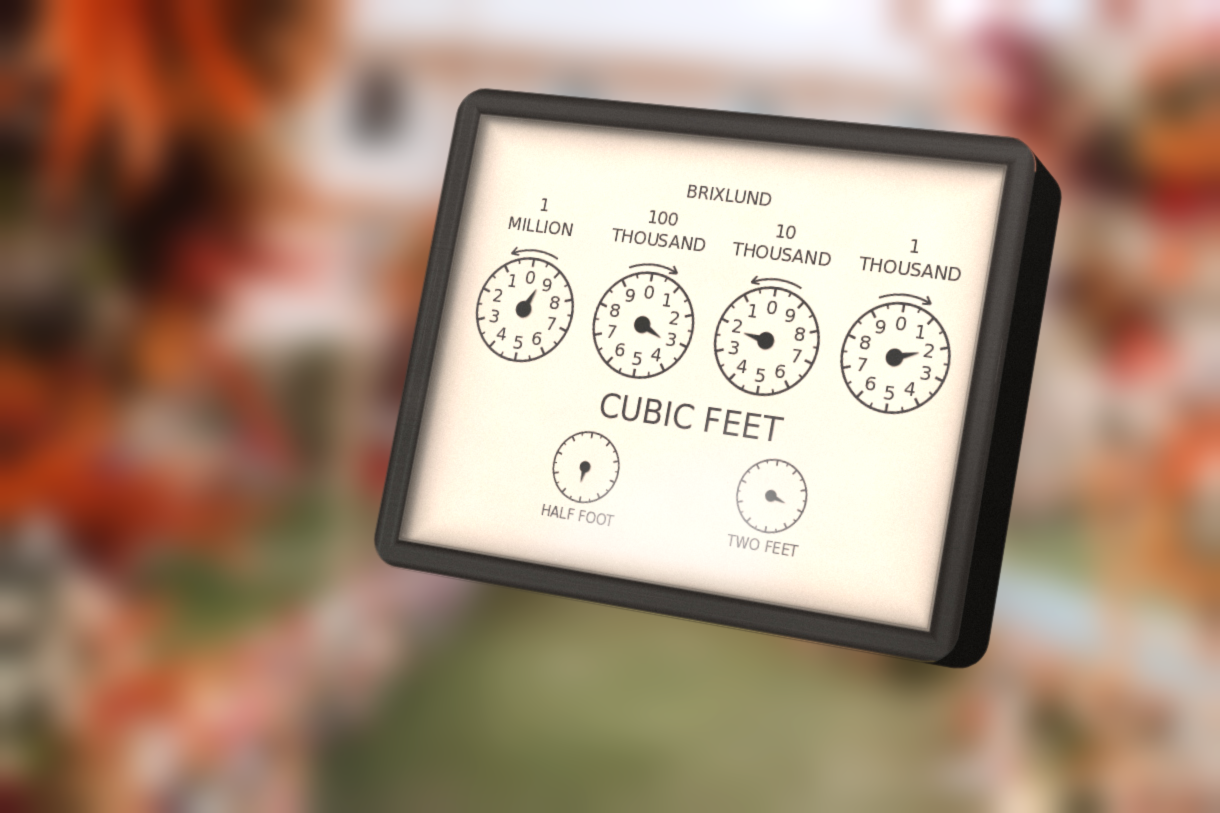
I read 932200 ft³
